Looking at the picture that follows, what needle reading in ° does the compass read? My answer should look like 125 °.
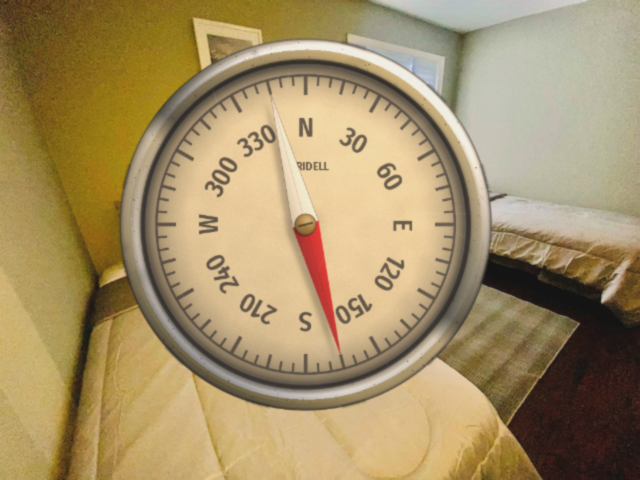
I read 165 °
